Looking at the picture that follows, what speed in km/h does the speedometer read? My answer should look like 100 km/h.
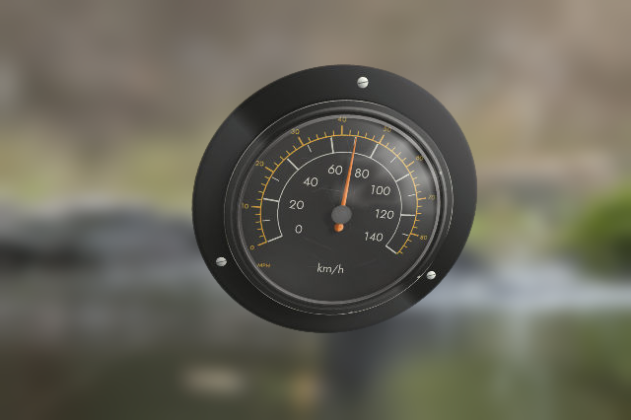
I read 70 km/h
